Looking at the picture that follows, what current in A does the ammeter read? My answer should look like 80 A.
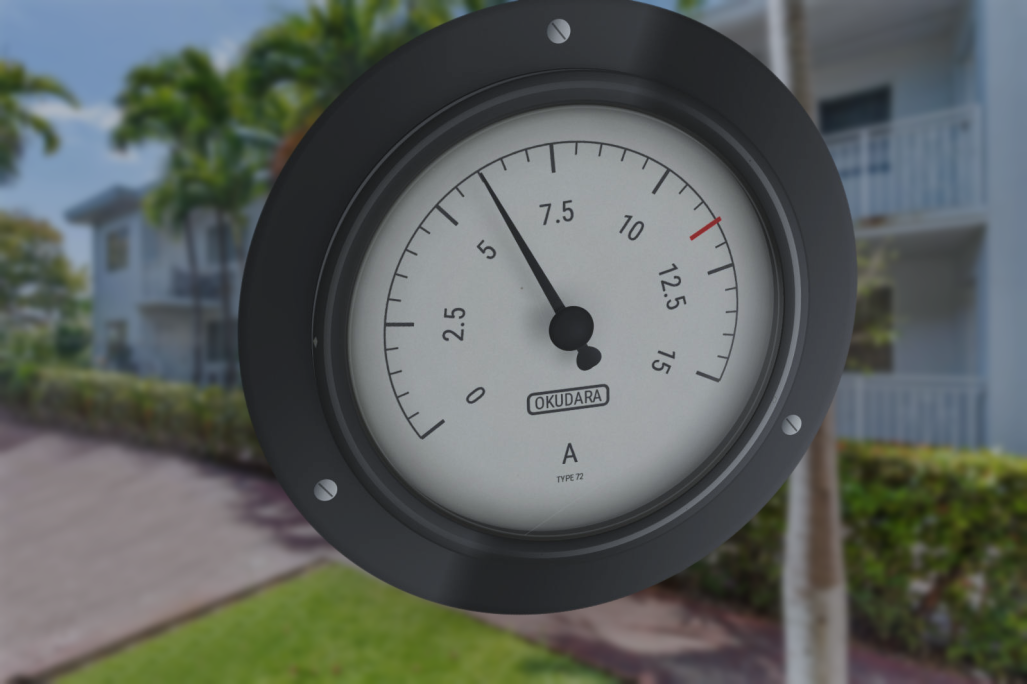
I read 6 A
